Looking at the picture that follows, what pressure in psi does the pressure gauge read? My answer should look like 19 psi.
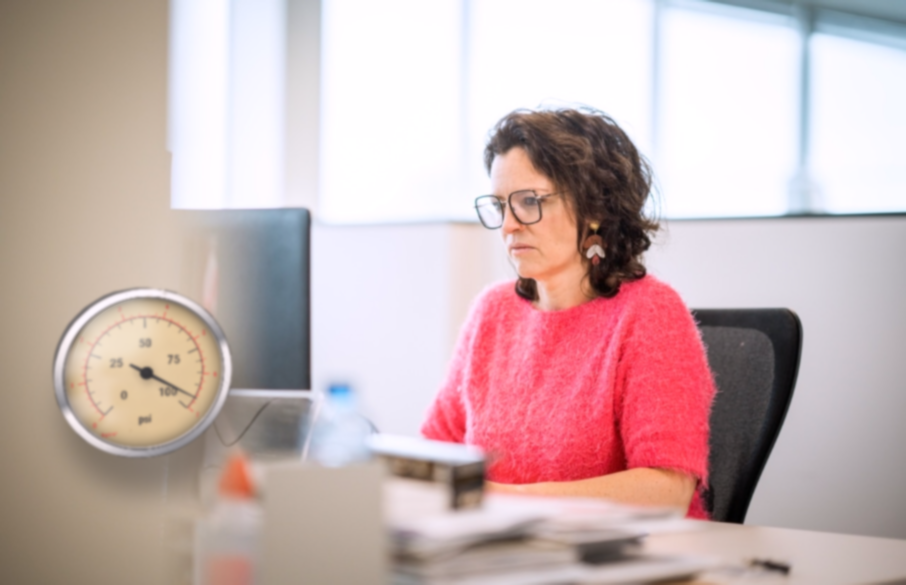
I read 95 psi
